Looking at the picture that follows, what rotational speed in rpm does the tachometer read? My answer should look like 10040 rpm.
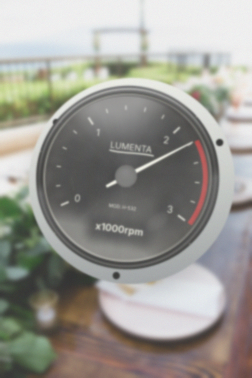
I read 2200 rpm
